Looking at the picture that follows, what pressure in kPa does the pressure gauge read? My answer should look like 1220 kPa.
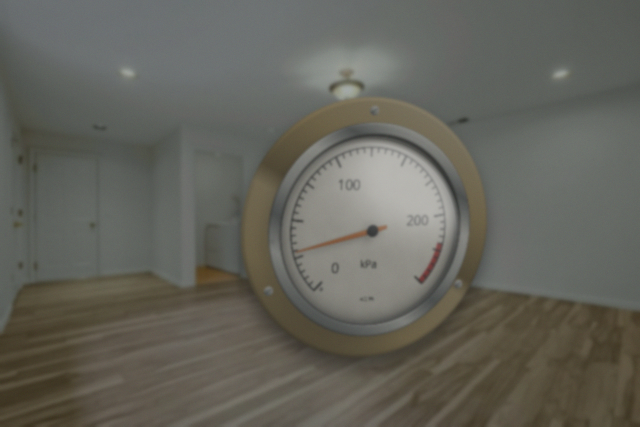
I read 30 kPa
